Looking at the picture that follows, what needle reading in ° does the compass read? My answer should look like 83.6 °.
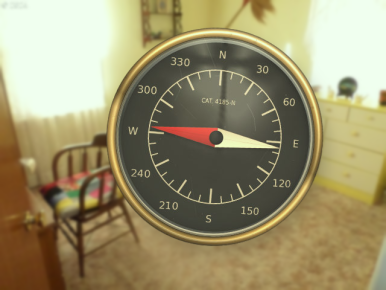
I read 275 °
